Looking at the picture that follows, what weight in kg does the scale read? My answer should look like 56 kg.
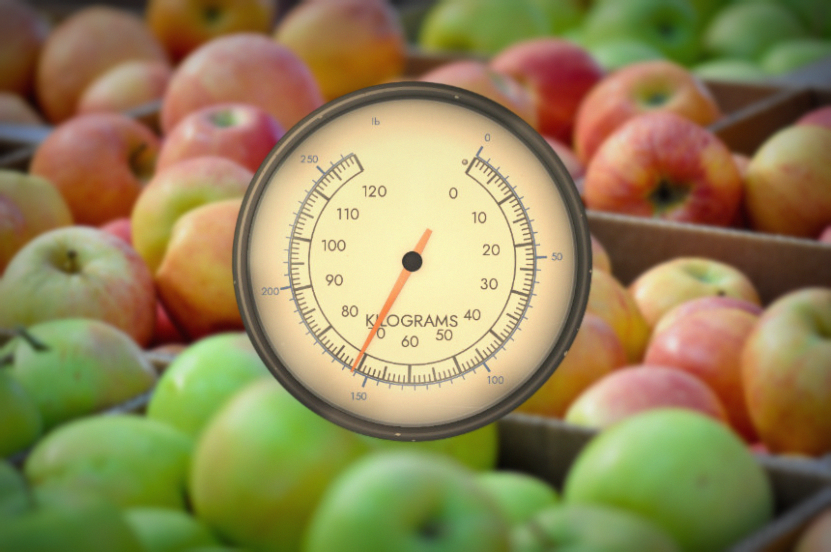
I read 71 kg
